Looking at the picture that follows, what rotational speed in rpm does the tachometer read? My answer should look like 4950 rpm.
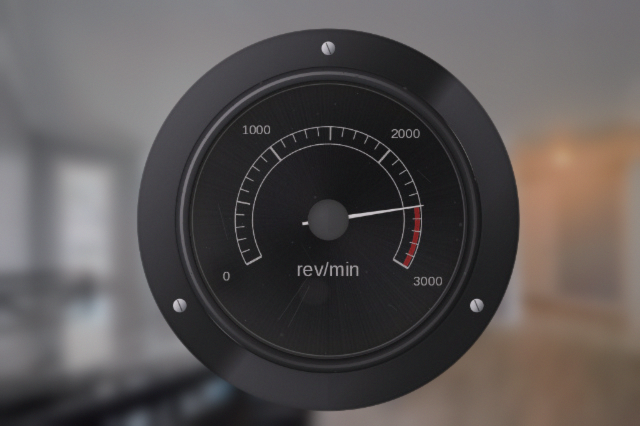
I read 2500 rpm
